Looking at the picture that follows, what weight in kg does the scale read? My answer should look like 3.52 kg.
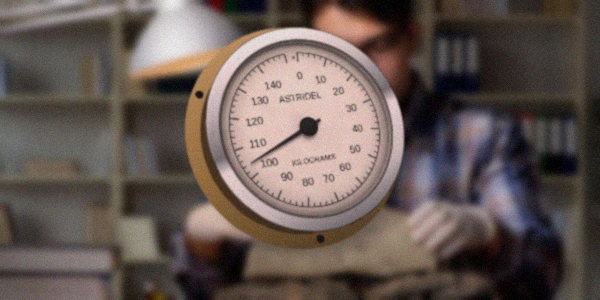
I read 104 kg
